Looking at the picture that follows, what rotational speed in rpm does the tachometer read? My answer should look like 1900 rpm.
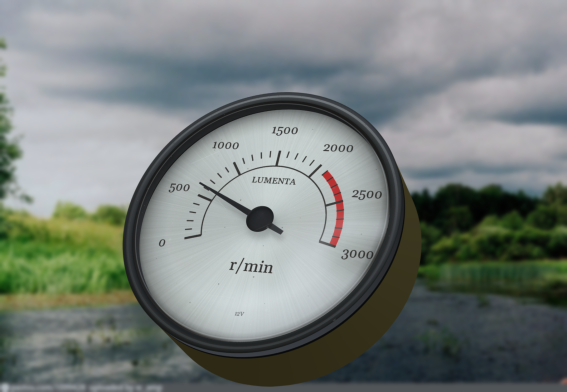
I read 600 rpm
